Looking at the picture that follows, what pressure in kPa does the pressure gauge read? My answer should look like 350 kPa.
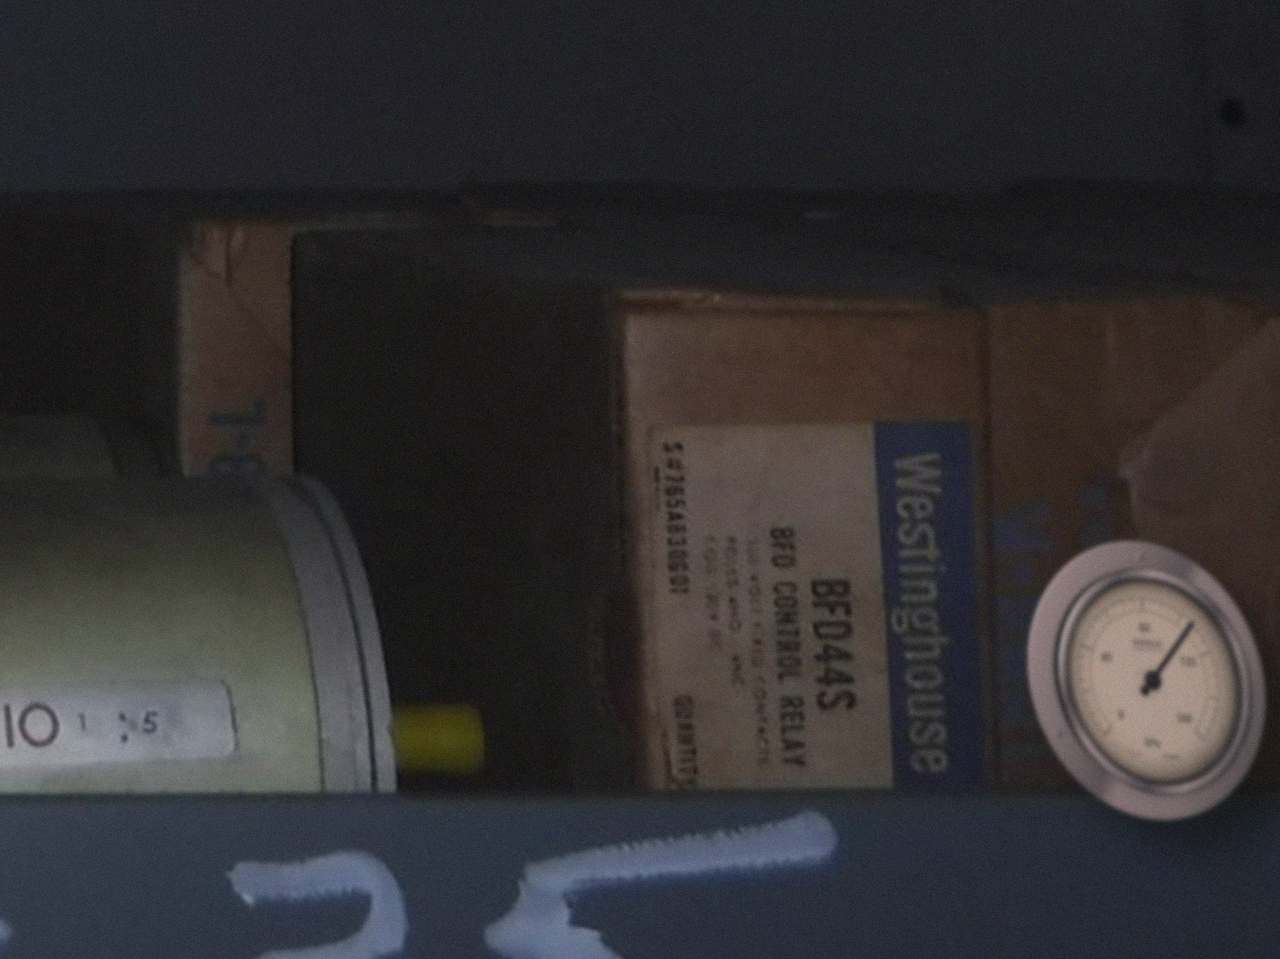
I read 105 kPa
